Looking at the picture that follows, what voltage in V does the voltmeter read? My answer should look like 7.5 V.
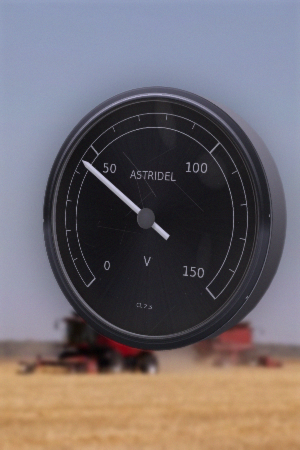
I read 45 V
